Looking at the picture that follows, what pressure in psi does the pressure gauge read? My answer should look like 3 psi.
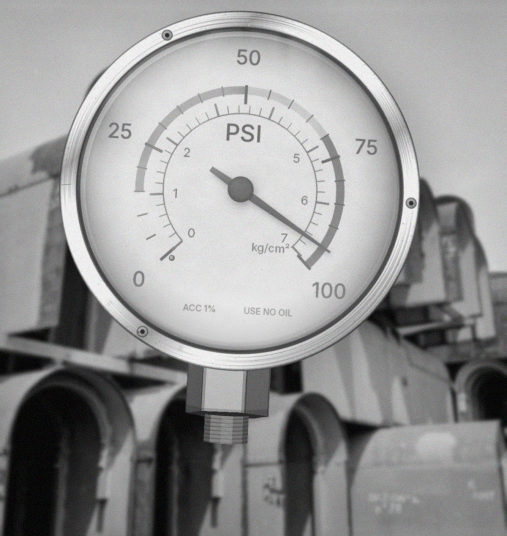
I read 95 psi
